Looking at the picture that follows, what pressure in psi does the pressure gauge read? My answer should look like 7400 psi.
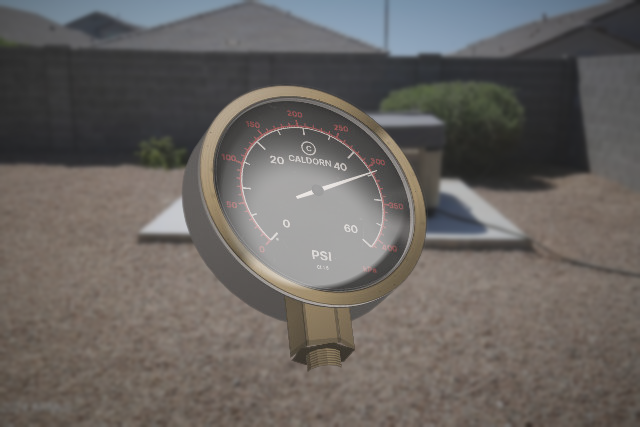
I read 45 psi
